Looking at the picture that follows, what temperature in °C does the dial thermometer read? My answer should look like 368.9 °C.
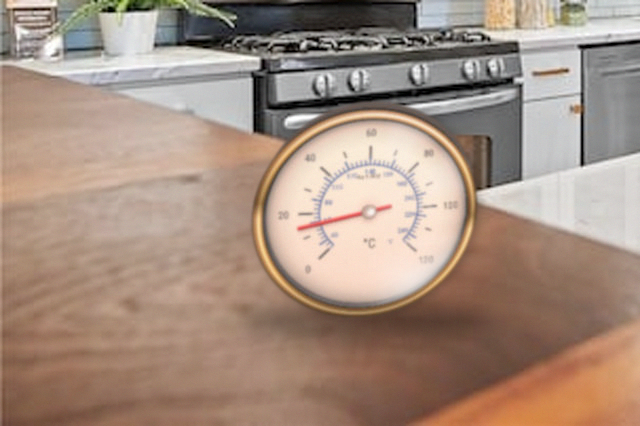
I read 15 °C
